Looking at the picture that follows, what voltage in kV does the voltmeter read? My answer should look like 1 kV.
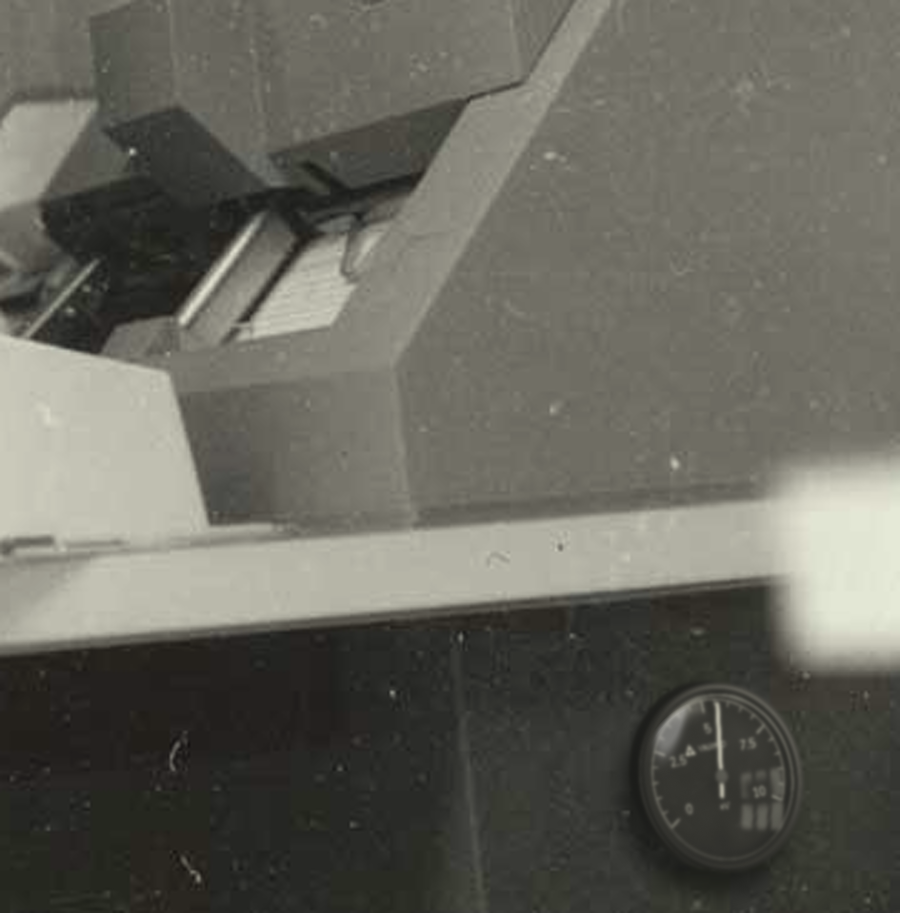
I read 5.5 kV
